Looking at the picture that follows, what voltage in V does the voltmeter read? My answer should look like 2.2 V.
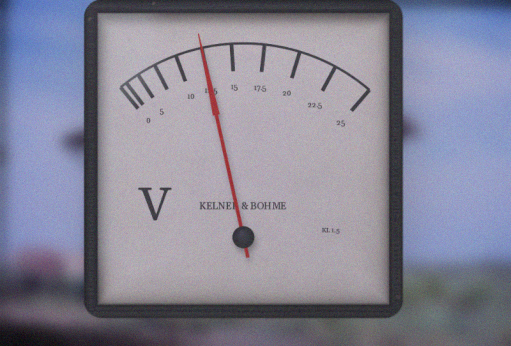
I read 12.5 V
